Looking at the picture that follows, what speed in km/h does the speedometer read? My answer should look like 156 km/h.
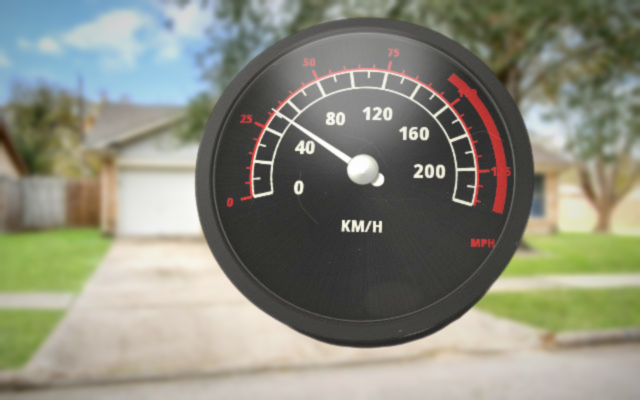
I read 50 km/h
